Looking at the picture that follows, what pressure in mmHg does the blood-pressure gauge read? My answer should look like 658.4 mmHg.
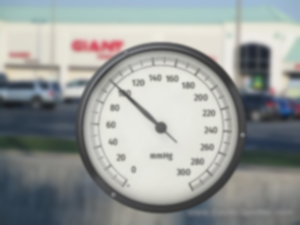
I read 100 mmHg
